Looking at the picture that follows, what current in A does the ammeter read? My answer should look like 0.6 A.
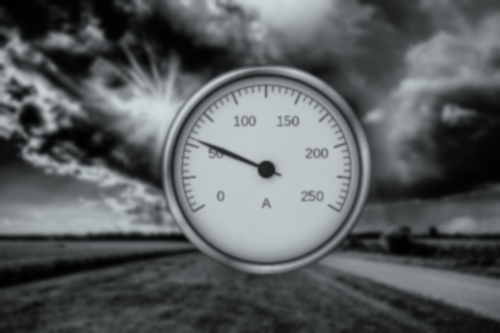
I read 55 A
